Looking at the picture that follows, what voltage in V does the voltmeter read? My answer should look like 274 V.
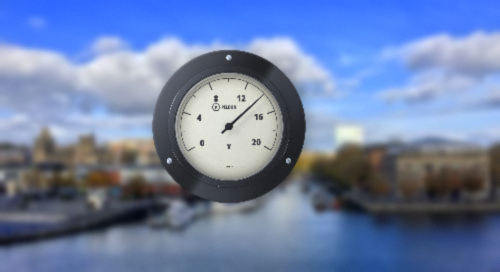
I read 14 V
